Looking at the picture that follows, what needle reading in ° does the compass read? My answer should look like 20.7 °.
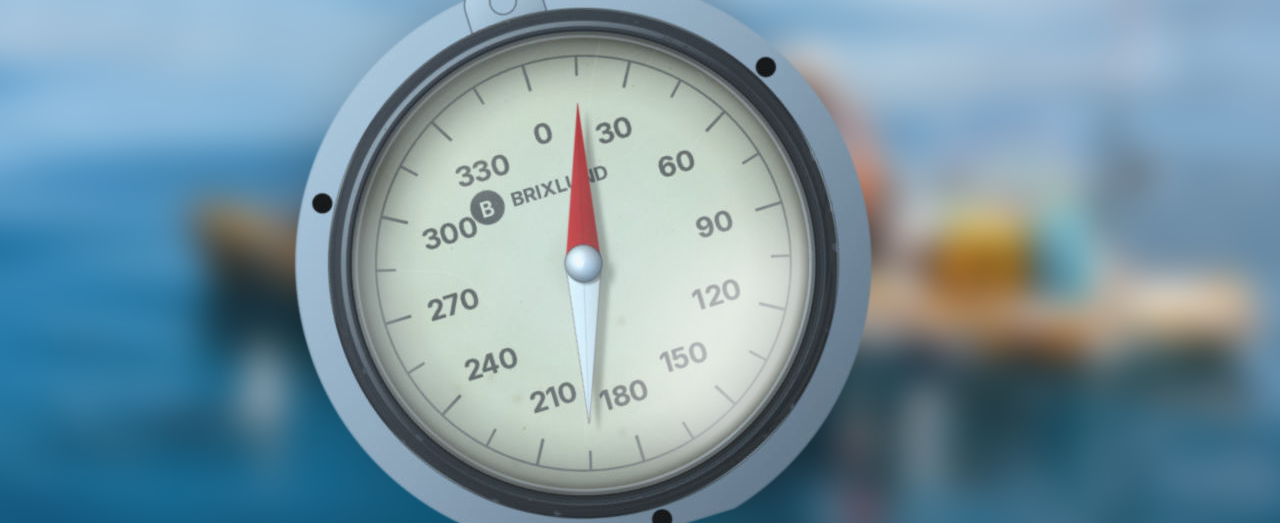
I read 15 °
